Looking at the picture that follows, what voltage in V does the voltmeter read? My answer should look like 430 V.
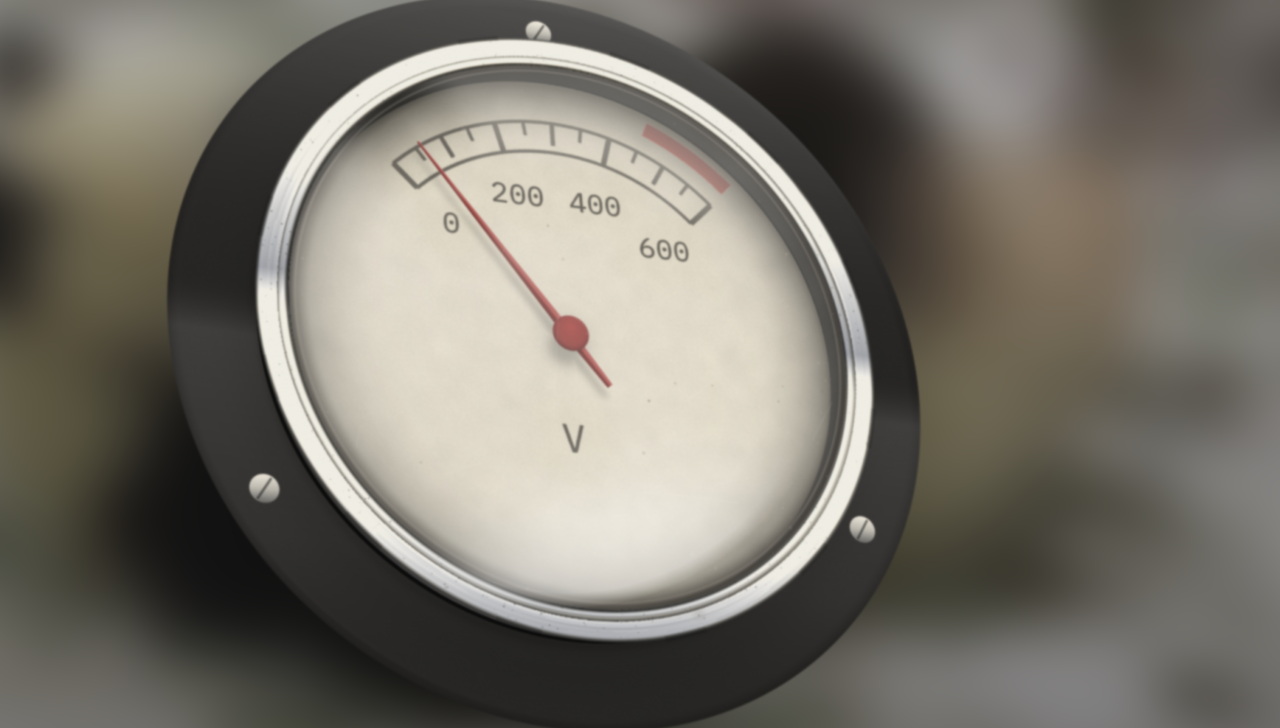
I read 50 V
